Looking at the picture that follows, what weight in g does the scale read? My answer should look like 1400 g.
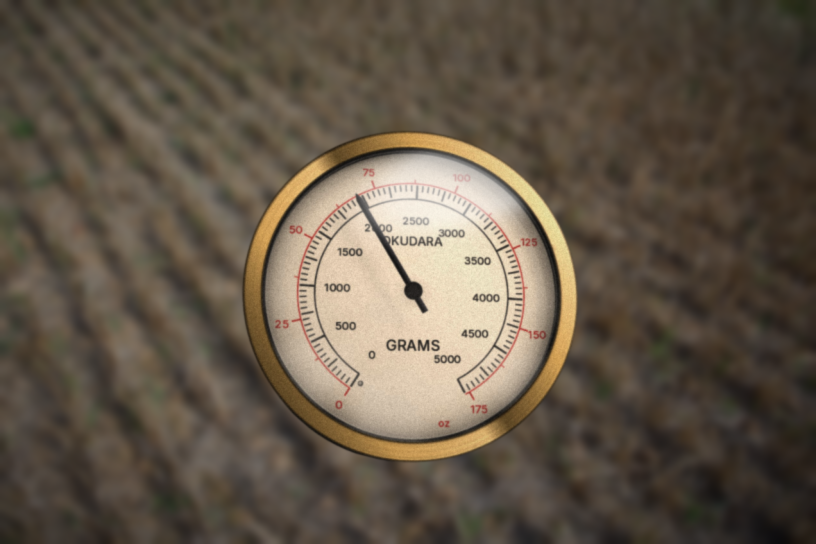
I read 1950 g
